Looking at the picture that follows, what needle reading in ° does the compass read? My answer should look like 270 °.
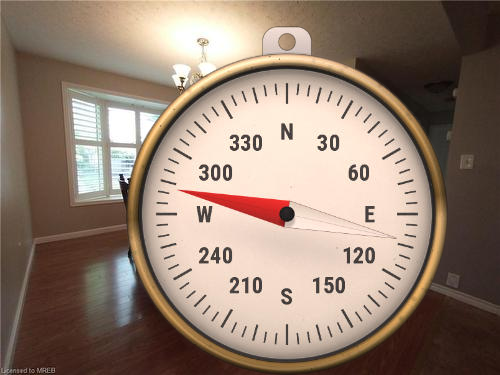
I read 282.5 °
